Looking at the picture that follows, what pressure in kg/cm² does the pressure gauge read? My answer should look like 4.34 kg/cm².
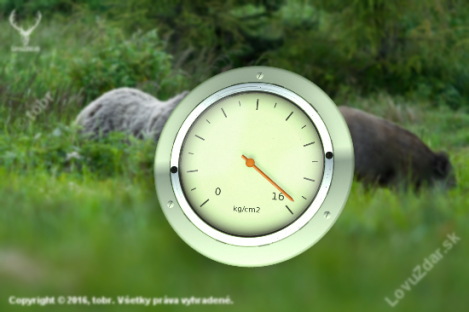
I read 15.5 kg/cm²
